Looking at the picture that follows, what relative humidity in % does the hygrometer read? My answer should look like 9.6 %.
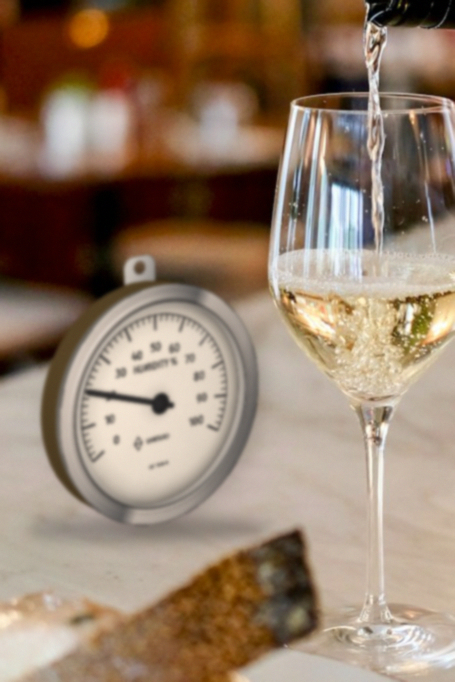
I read 20 %
